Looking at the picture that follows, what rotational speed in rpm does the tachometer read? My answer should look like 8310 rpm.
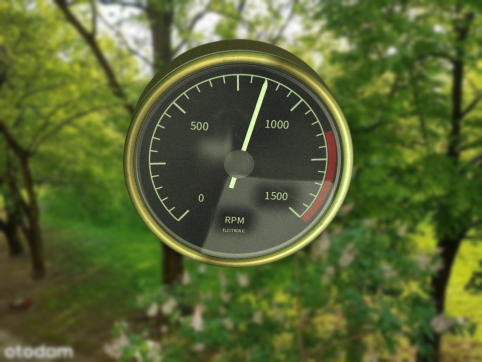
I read 850 rpm
